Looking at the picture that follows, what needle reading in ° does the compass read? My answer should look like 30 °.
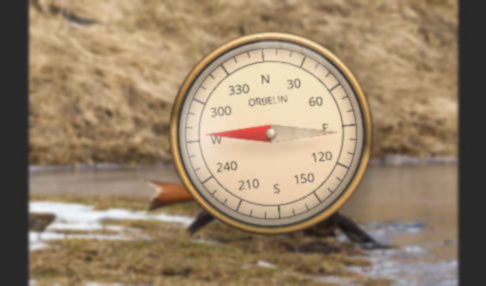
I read 275 °
